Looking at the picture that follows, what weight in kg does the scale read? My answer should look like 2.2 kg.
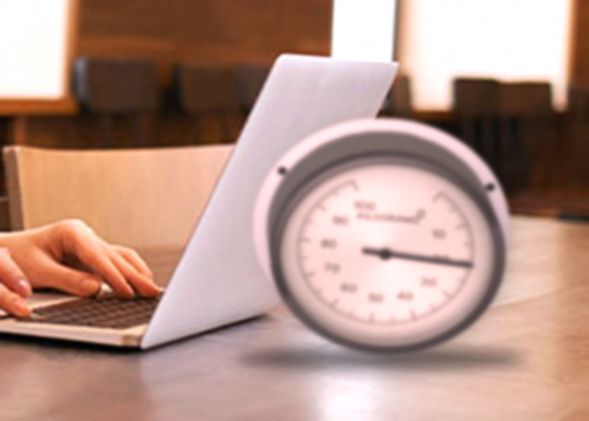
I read 20 kg
